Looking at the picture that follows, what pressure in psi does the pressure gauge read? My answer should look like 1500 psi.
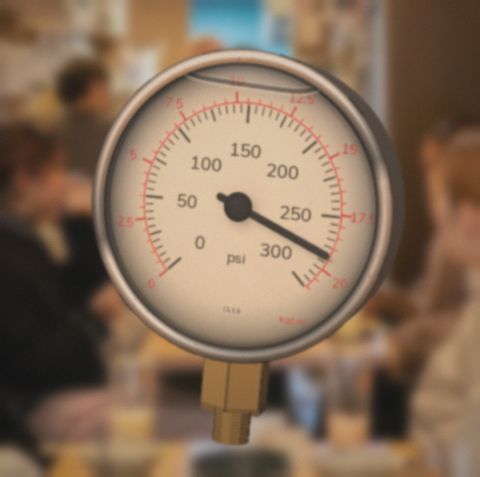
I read 275 psi
